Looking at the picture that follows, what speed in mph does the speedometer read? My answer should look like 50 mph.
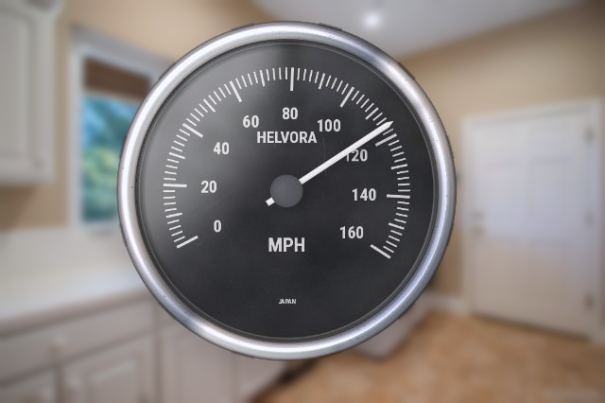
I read 116 mph
